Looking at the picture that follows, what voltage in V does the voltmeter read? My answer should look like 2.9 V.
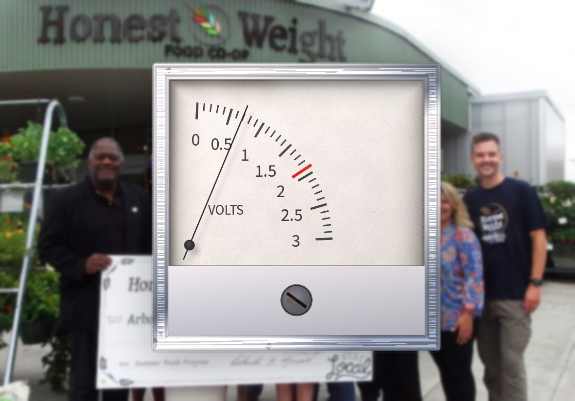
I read 0.7 V
